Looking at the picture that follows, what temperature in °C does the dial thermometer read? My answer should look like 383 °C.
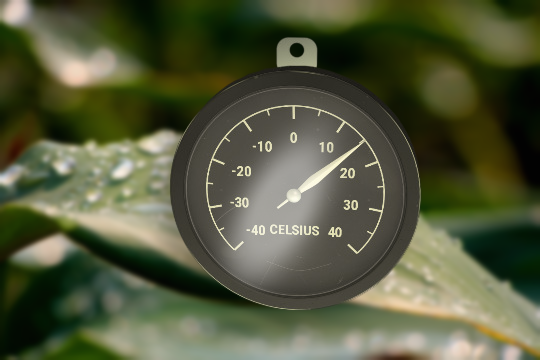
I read 15 °C
